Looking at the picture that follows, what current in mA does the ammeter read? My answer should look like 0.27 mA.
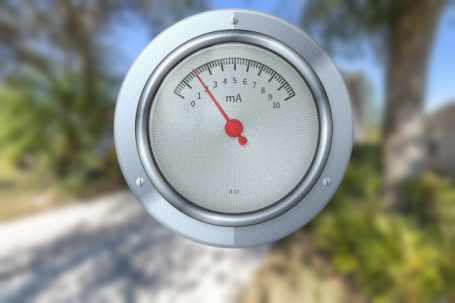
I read 2 mA
